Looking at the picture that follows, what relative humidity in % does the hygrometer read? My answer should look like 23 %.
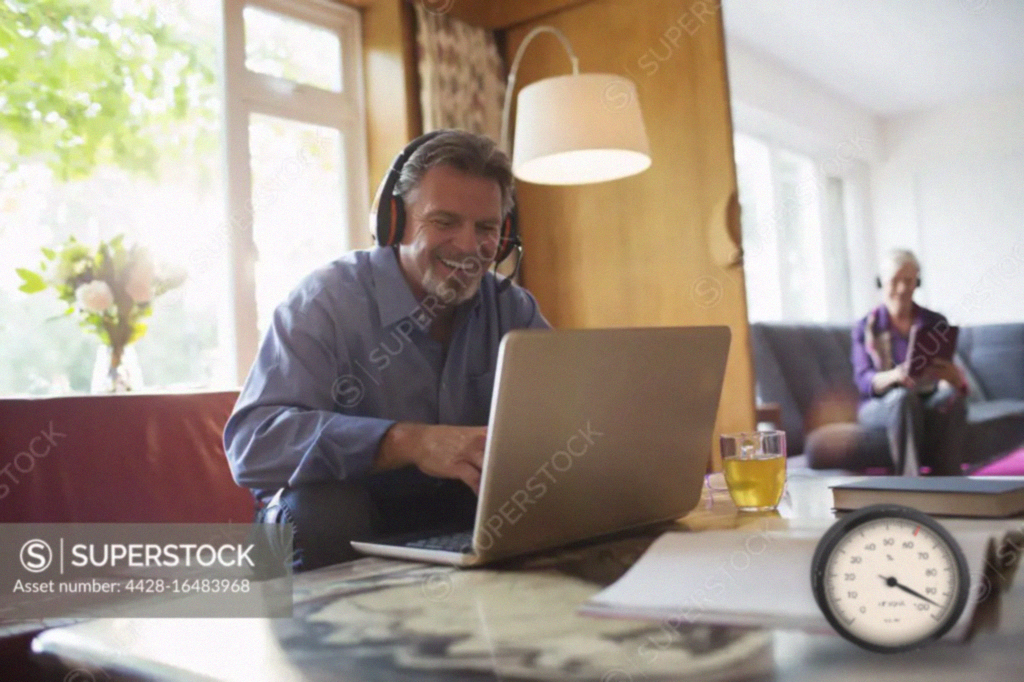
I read 95 %
